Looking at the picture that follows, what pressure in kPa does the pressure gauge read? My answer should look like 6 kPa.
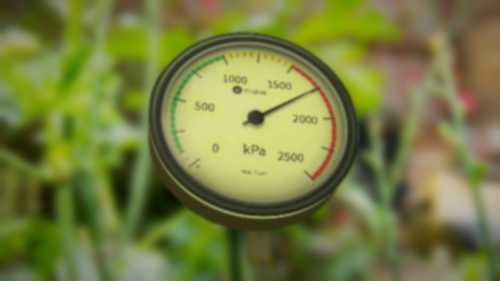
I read 1750 kPa
